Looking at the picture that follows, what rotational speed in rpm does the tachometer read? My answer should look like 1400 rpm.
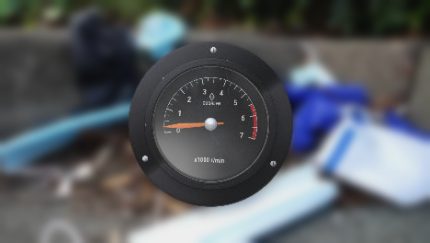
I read 250 rpm
